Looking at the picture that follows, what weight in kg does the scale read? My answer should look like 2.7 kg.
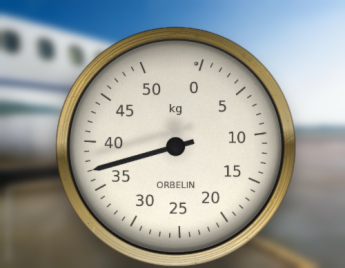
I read 37 kg
